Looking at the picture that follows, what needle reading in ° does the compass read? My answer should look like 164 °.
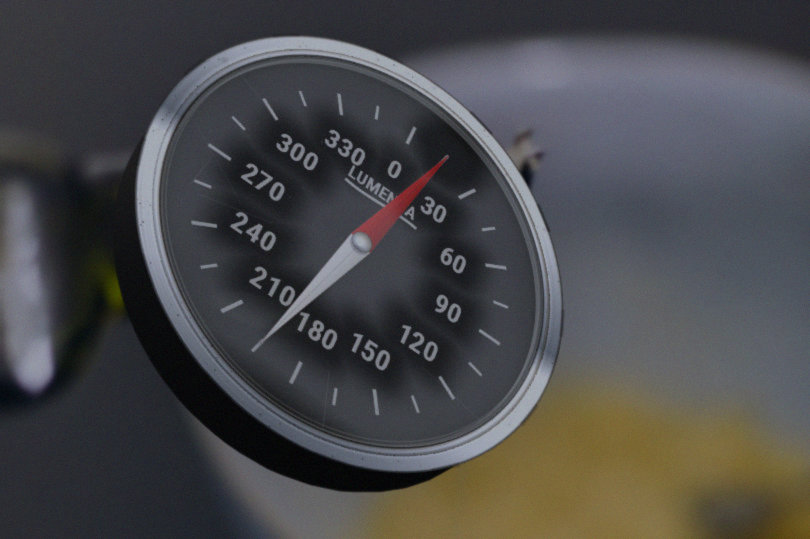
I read 15 °
